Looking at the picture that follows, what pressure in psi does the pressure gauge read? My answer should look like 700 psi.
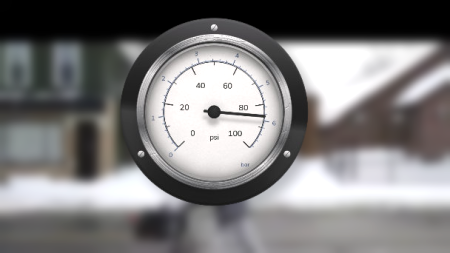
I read 85 psi
